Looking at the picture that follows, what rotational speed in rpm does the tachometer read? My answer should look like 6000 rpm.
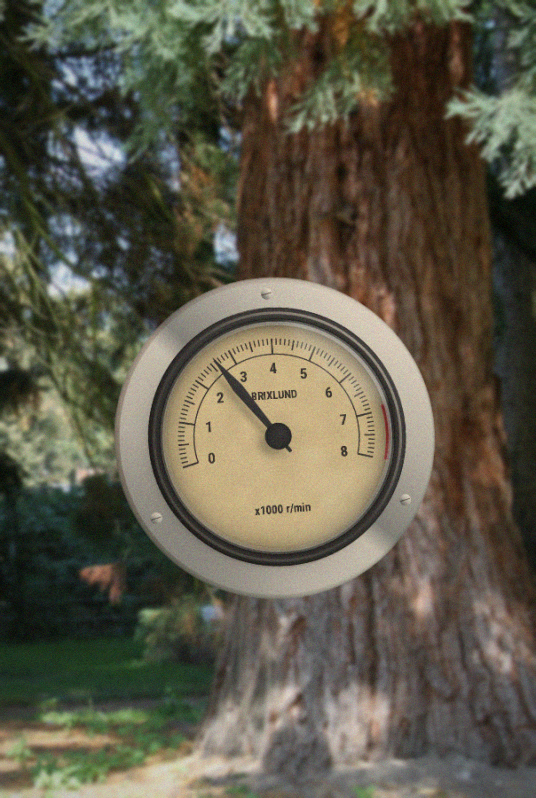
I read 2600 rpm
